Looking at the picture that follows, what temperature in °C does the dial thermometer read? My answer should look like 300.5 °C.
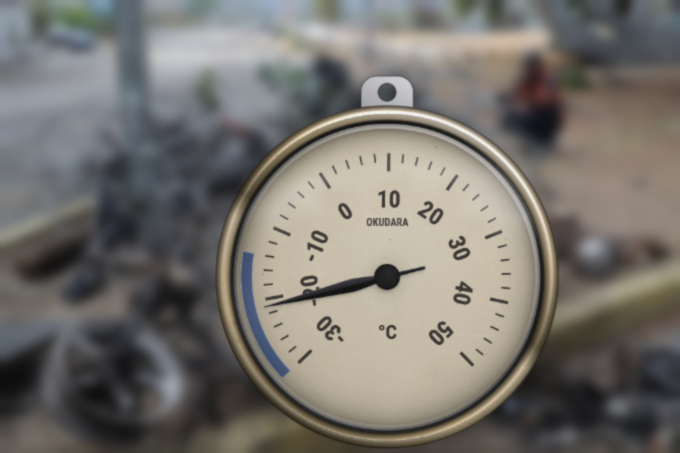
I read -21 °C
